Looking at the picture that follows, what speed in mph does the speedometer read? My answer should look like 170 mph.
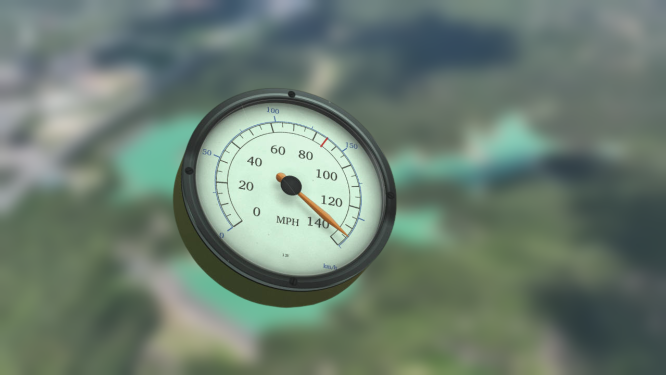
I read 135 mph
